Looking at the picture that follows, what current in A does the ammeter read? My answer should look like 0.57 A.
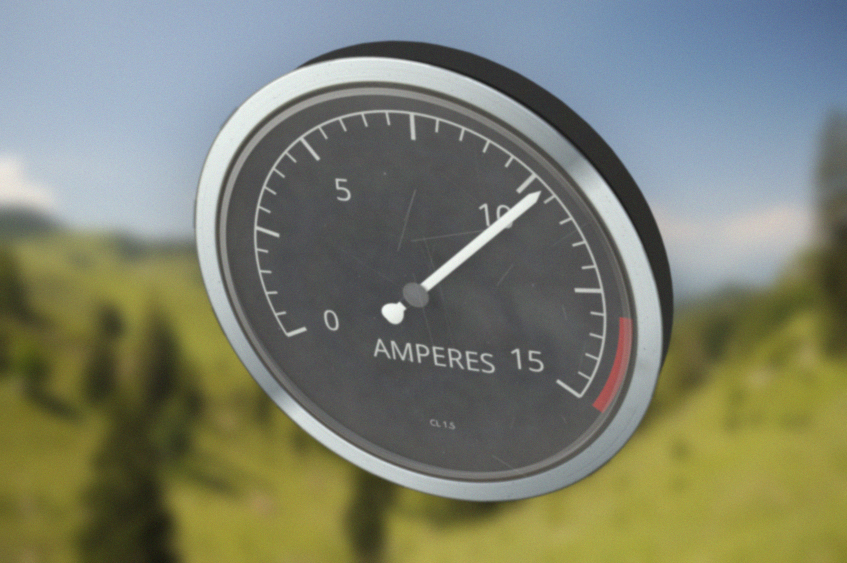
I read 10.25 A
